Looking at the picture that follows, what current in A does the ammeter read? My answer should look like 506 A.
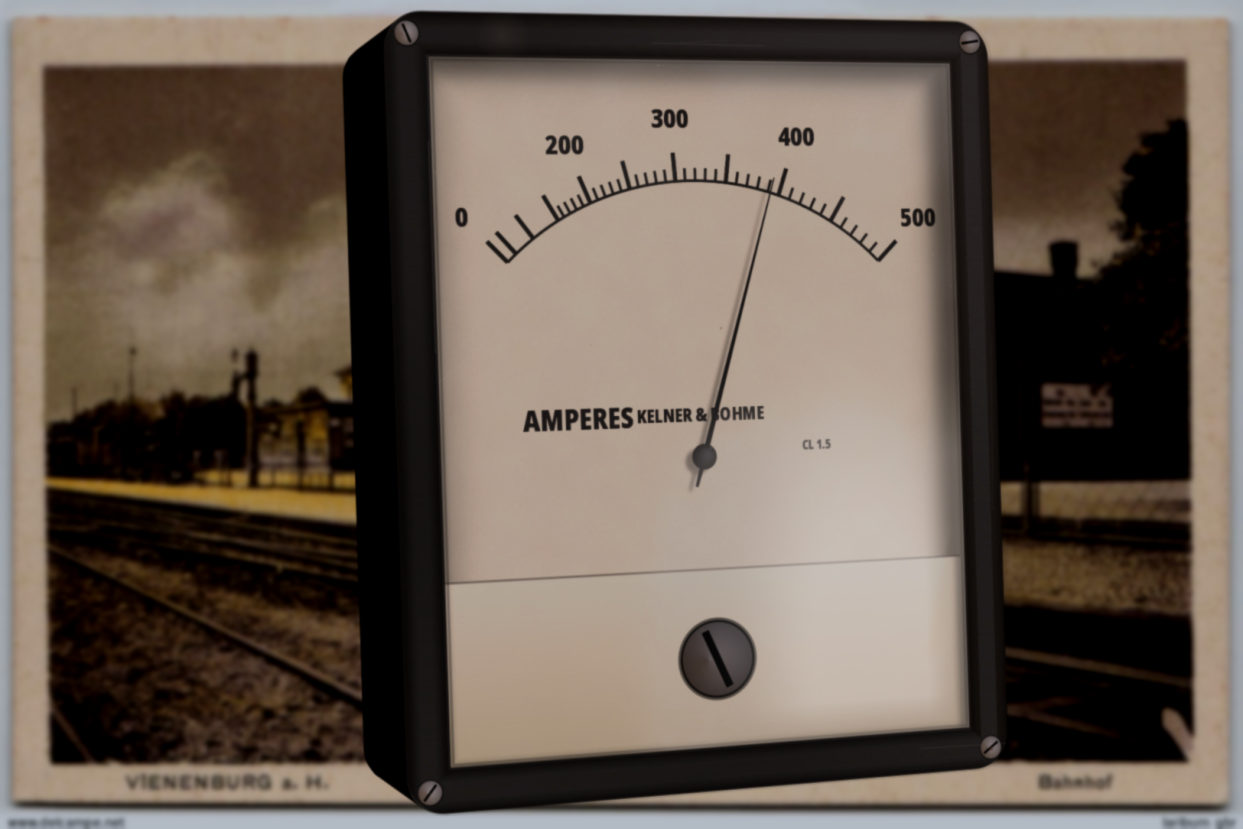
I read 390 A
